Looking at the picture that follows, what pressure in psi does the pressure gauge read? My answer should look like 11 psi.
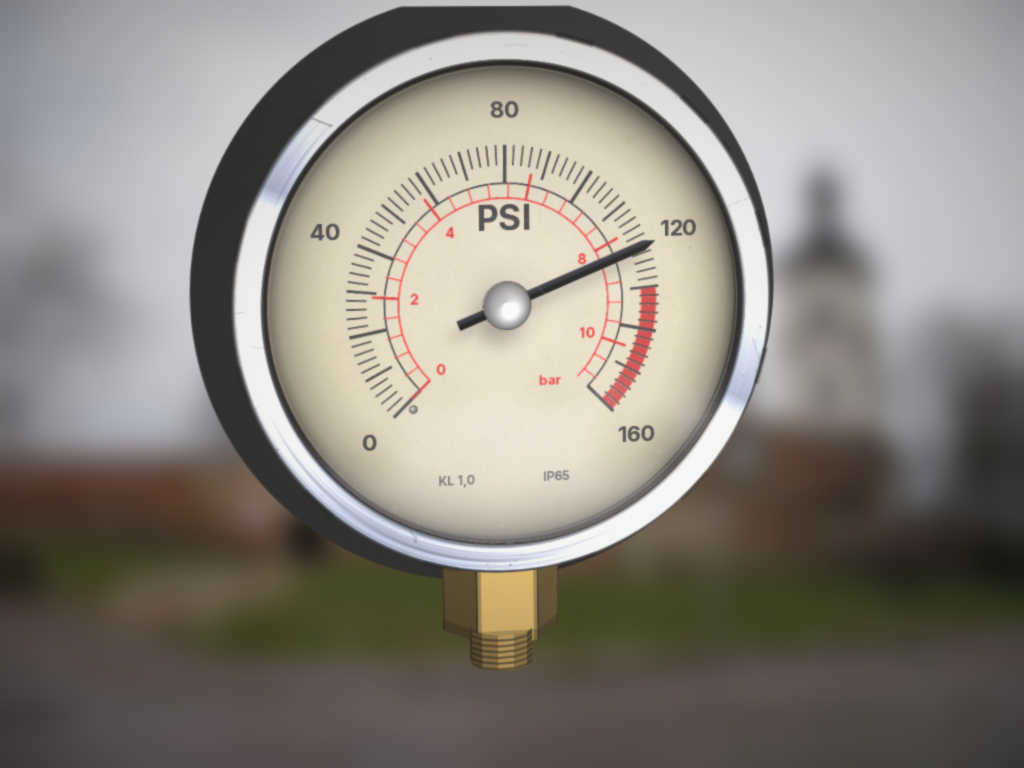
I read 120 psi
